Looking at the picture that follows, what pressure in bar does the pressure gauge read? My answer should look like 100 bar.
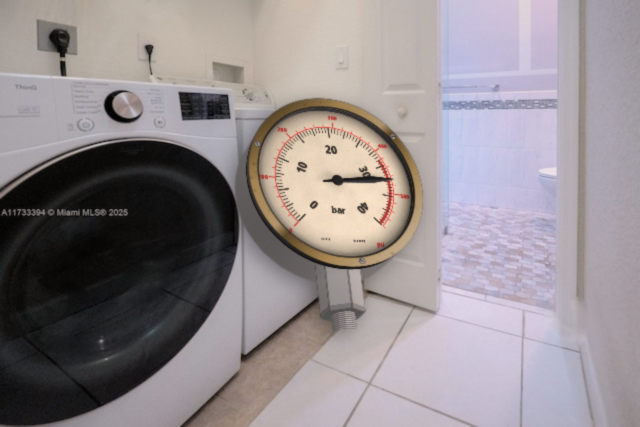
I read 32.5 bar
